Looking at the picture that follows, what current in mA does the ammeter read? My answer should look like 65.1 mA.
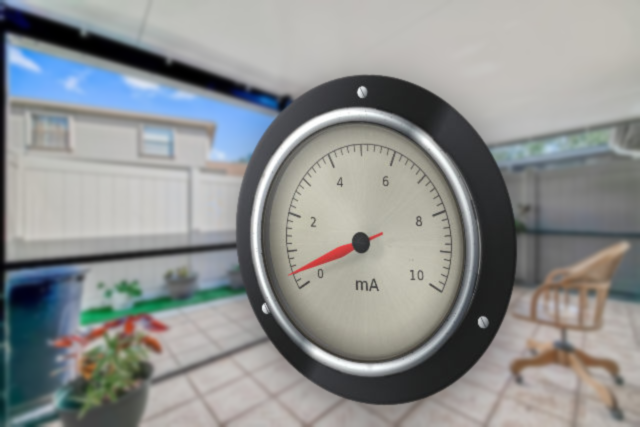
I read 0.4 mA
